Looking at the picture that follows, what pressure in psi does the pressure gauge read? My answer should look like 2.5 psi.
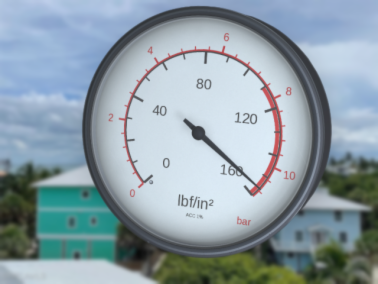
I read 155 psi
